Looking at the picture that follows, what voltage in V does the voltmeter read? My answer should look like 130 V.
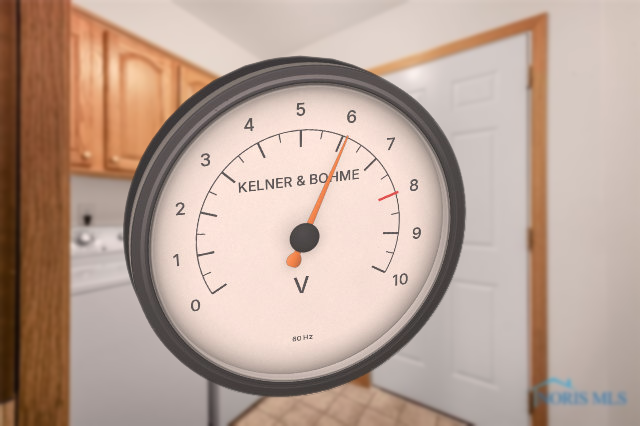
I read 6 V
